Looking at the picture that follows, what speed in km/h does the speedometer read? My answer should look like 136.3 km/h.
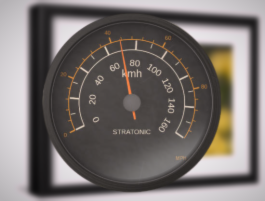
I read 70 km/h
